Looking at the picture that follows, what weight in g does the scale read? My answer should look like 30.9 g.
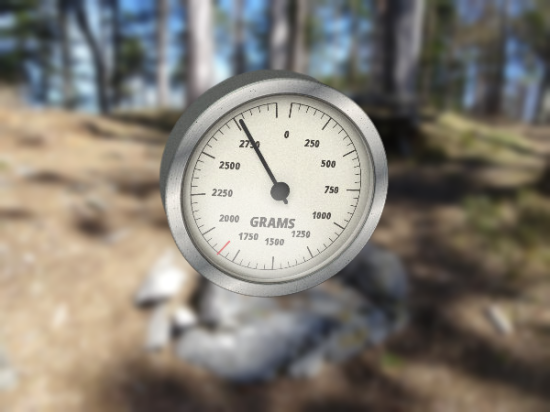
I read 2775 g
